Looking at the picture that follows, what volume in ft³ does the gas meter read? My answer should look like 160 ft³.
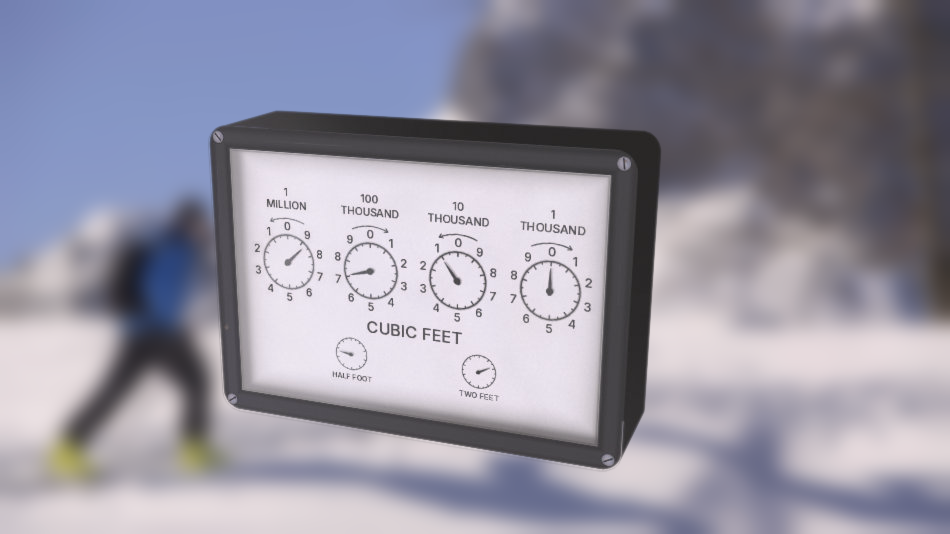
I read 871000 ft³
